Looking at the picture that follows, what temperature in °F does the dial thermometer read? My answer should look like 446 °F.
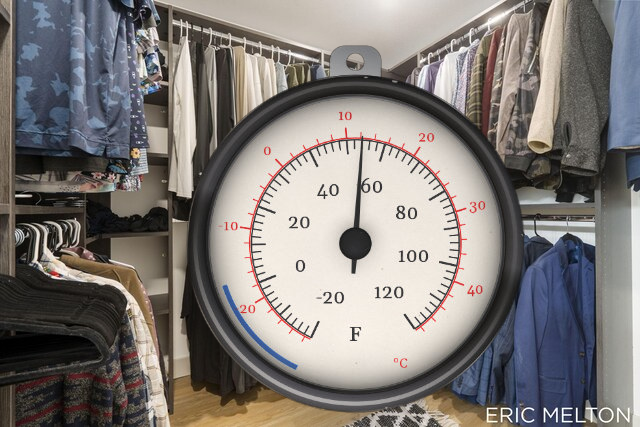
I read 54 °F
